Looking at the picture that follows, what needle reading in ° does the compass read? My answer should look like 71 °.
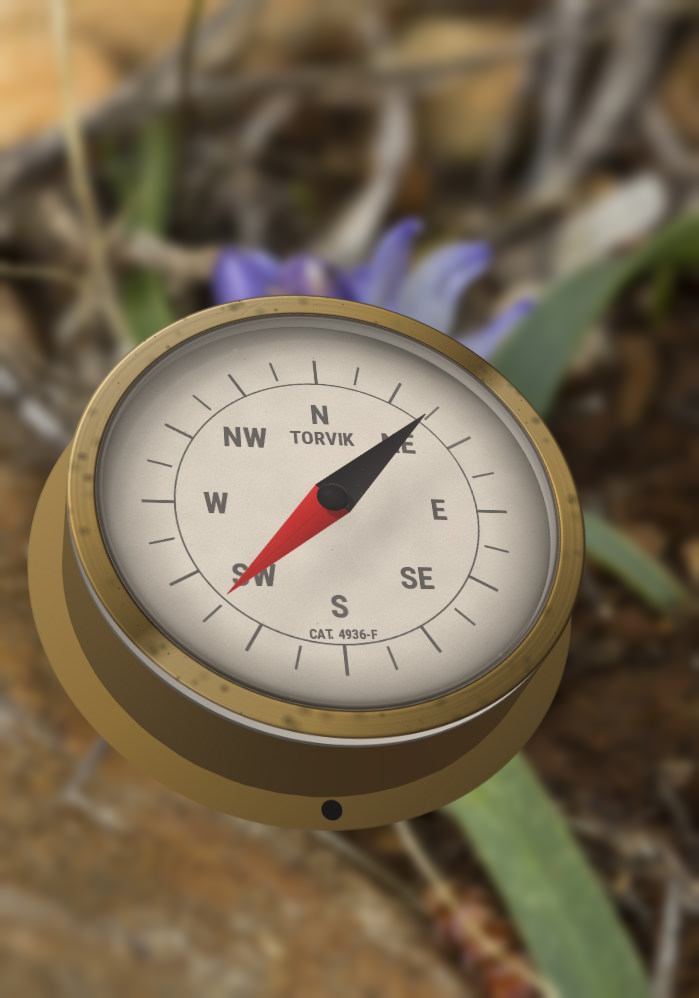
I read 225 °
